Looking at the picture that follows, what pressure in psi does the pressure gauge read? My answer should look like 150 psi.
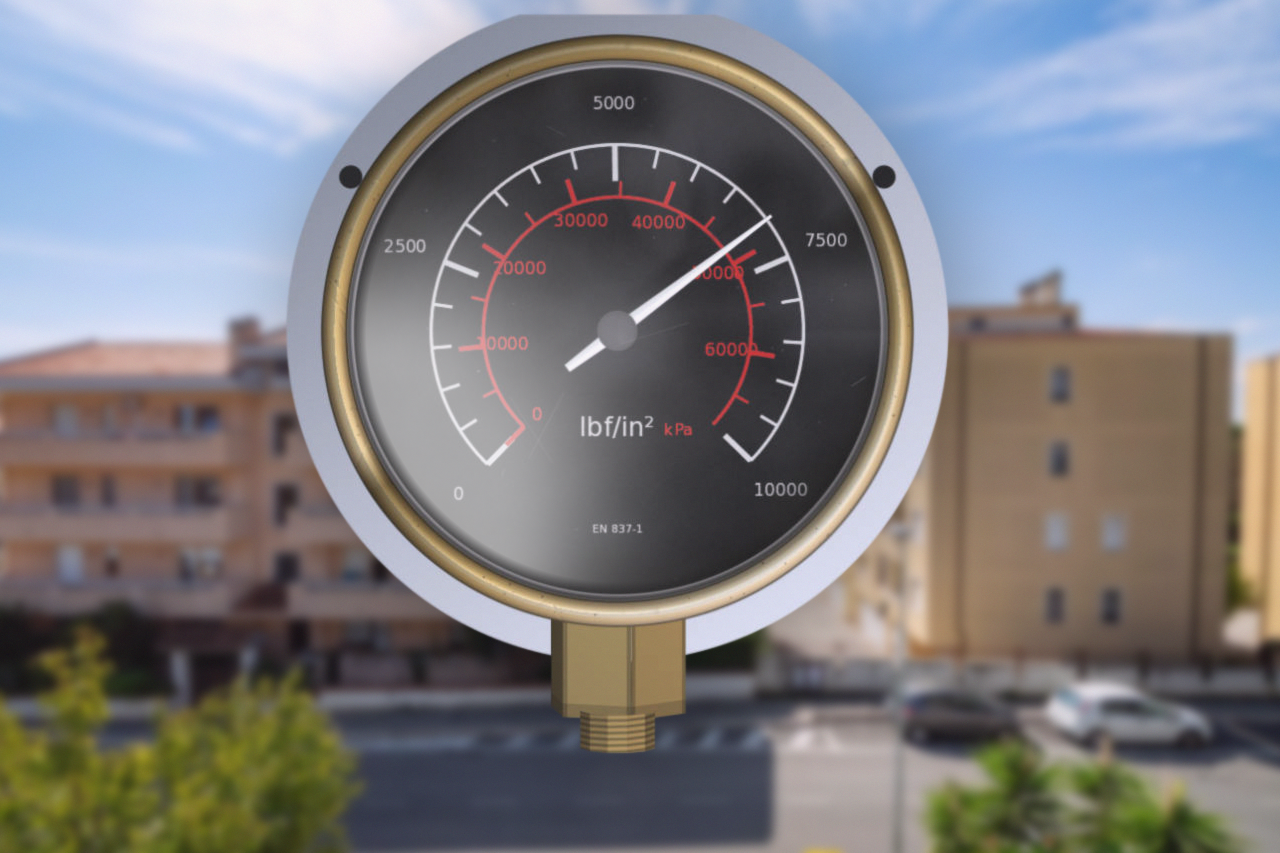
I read 7000 psi
